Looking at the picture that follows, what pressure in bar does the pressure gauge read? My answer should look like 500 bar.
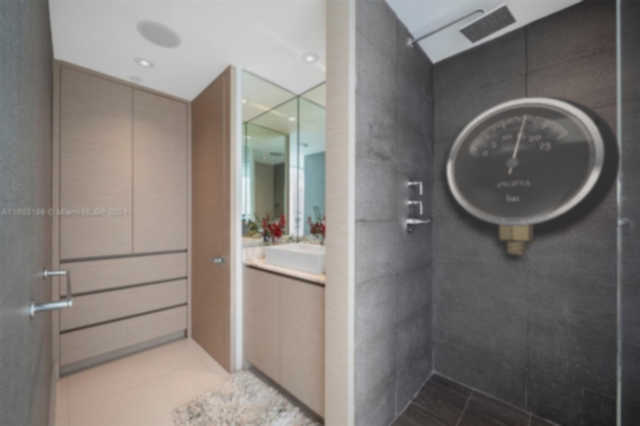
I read 15 bar
